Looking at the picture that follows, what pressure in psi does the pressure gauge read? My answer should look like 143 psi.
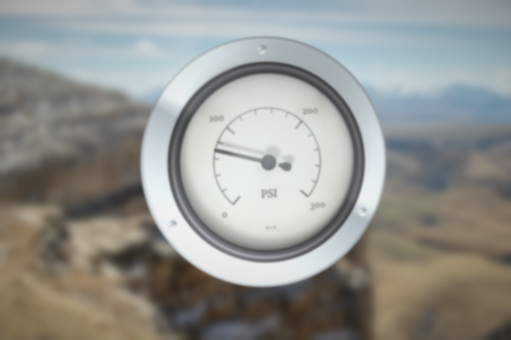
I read 70 psi
